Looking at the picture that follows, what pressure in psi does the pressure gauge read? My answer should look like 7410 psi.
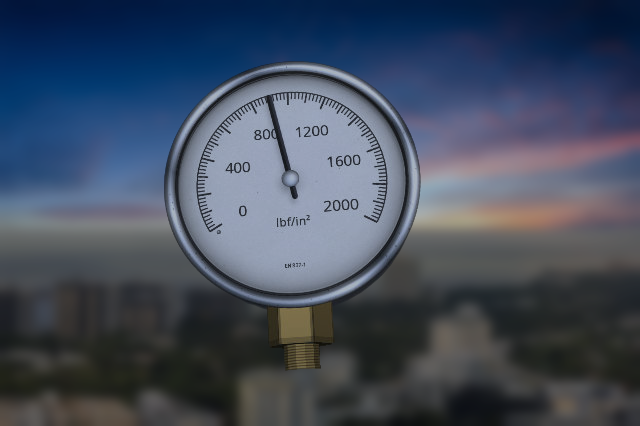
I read 900 psi
